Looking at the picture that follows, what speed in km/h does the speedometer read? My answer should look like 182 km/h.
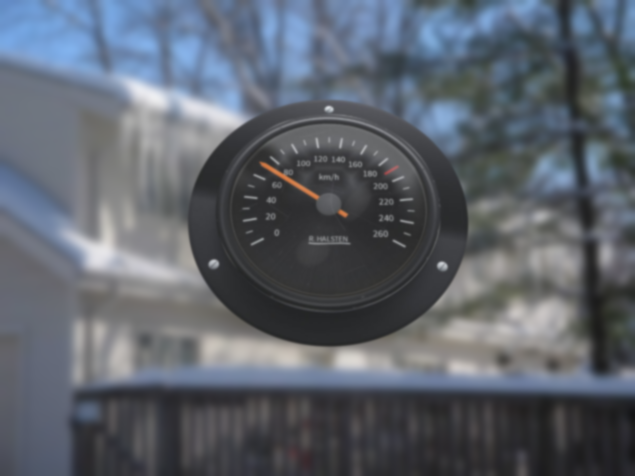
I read 70 km/h
